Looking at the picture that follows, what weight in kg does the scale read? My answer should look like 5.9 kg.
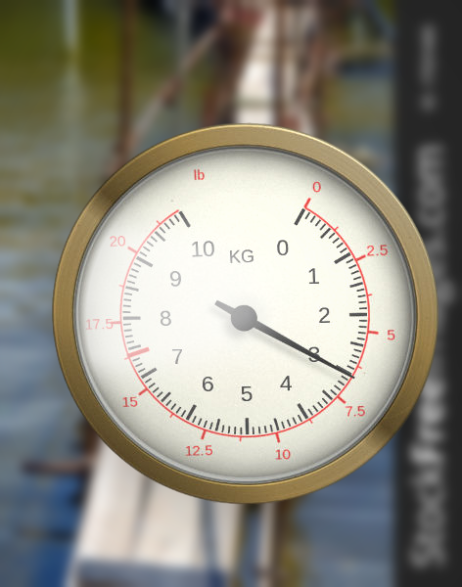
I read 3 kg
